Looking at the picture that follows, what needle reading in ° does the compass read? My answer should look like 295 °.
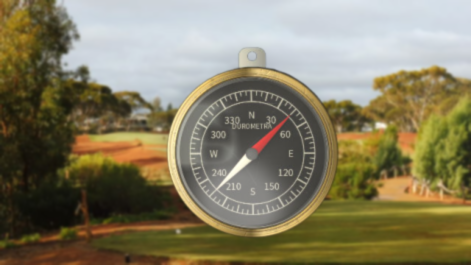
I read 45 °
